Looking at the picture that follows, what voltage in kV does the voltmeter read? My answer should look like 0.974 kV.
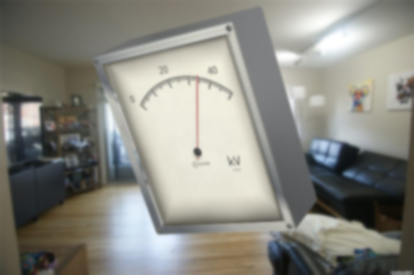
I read 35 kV
